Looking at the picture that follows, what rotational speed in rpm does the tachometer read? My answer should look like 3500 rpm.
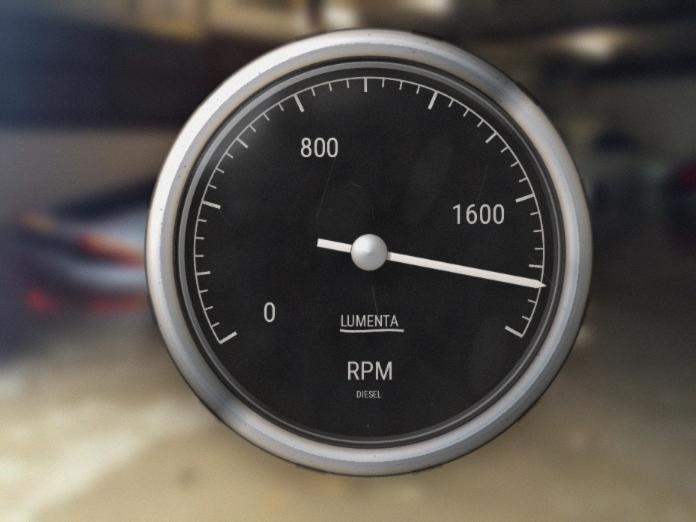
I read 1850 rpm
